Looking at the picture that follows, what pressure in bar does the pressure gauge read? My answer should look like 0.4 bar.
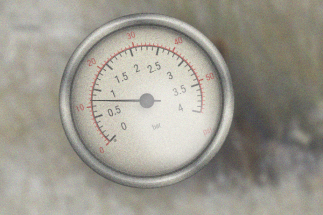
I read 0.8 bar
